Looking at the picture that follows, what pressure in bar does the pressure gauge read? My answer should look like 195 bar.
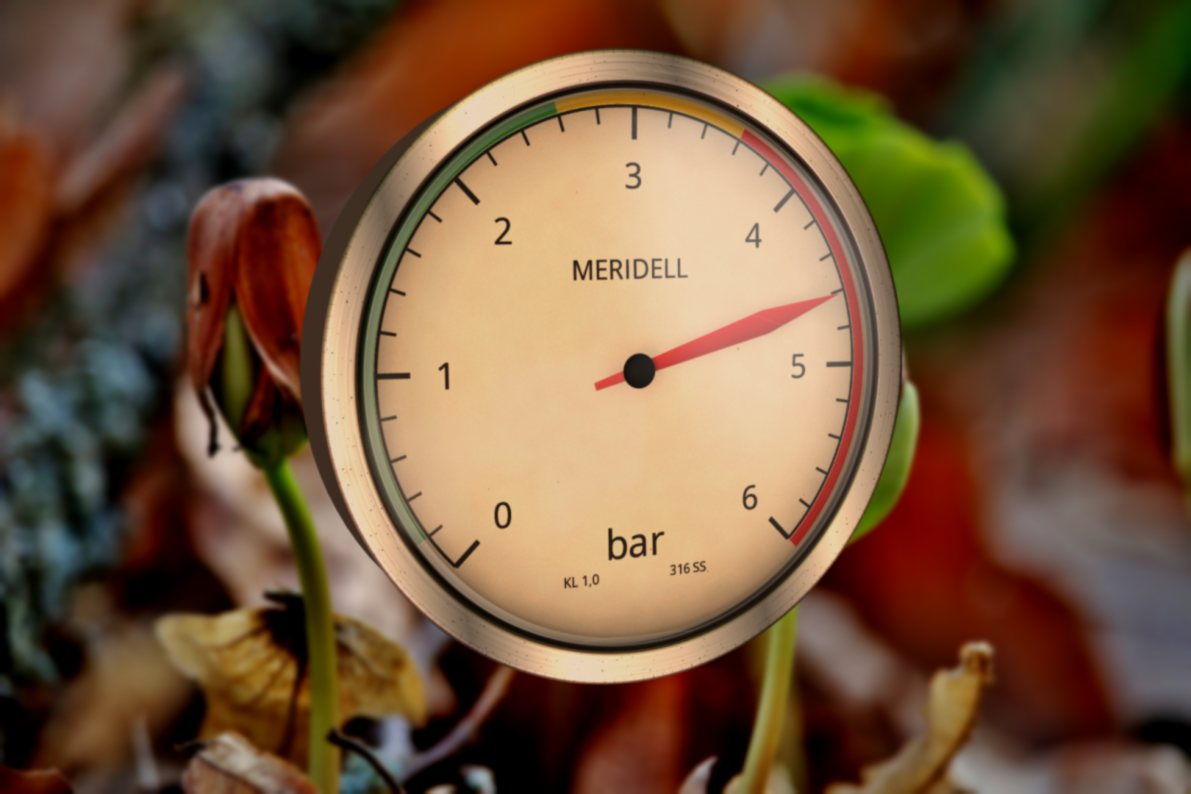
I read 4.6 bar
